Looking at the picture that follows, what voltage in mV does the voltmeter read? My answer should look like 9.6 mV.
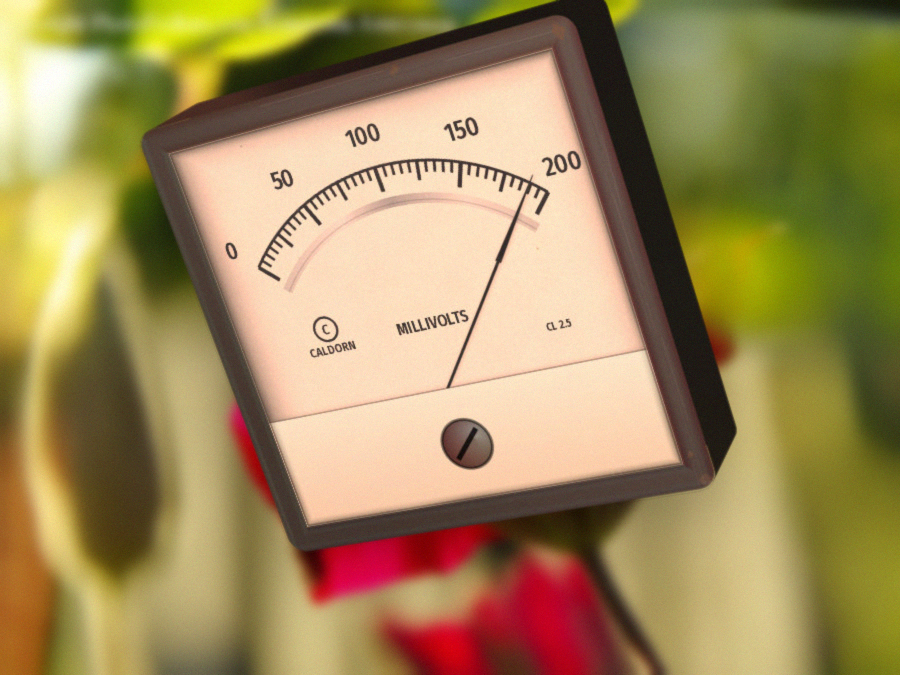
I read 190 mV
